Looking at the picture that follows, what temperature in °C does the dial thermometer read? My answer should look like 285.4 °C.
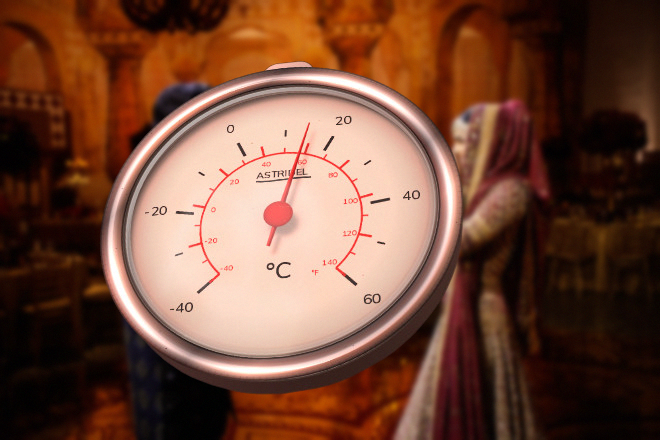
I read 15 °C
